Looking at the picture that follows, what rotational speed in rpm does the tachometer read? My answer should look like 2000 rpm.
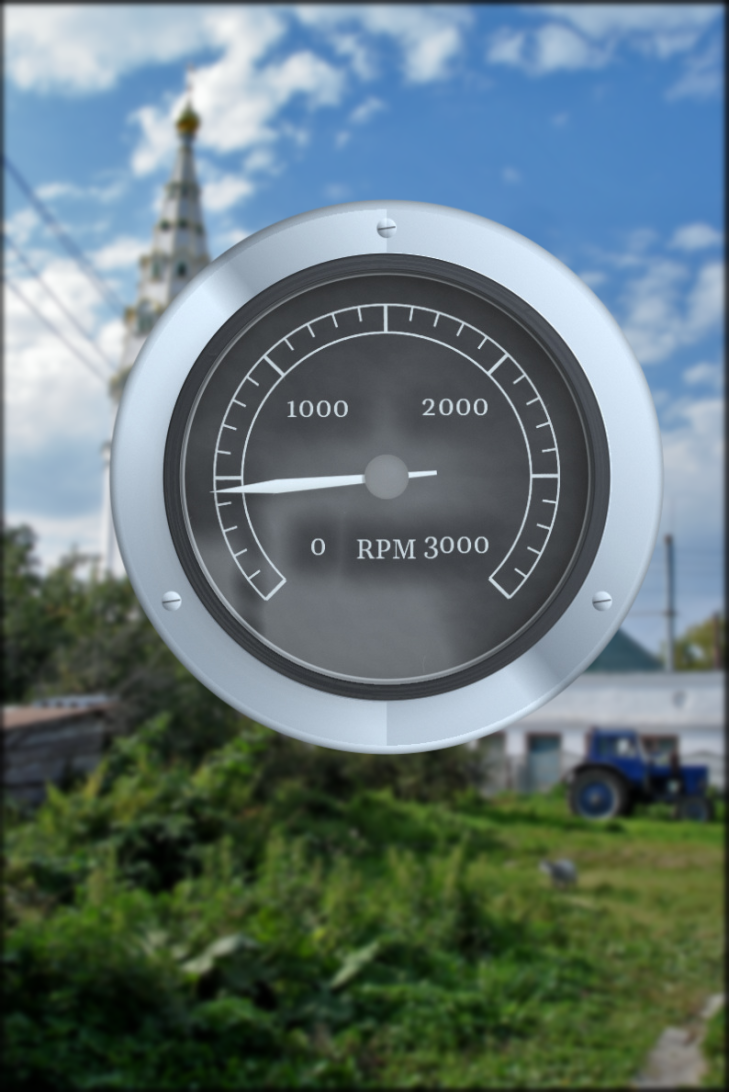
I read 450 rpm
